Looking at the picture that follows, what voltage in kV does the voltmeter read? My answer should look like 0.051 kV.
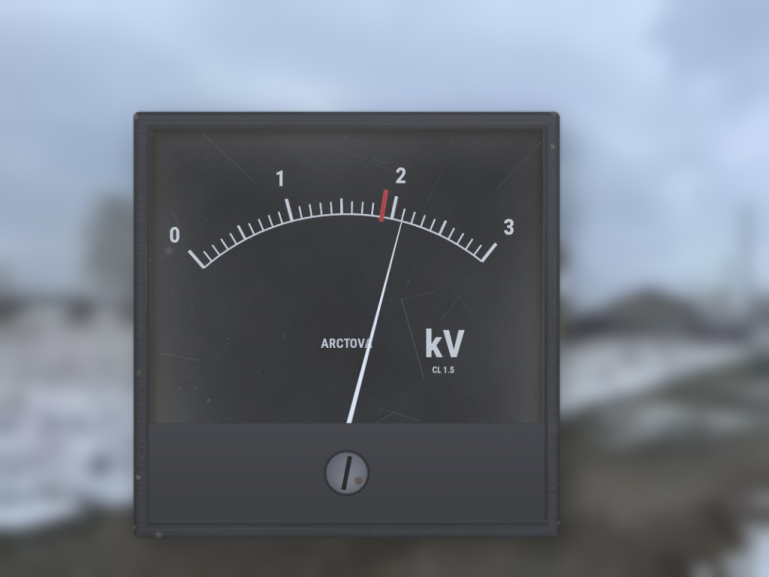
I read 2.1 kV
